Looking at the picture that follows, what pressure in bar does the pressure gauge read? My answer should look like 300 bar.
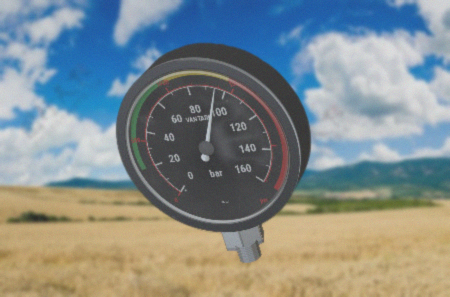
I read 95 bar
